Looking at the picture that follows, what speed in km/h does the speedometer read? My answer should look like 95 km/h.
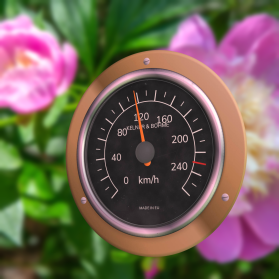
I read 120 km/h
